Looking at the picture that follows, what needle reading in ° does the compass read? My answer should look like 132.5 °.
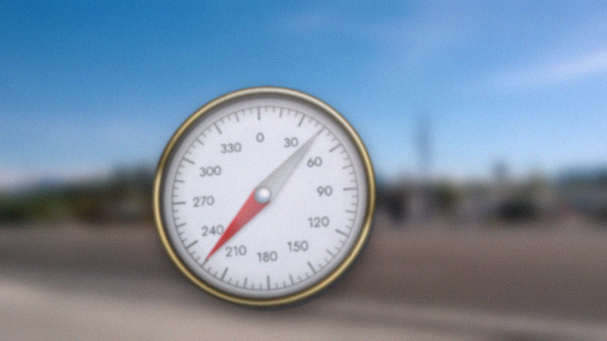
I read 225 °
